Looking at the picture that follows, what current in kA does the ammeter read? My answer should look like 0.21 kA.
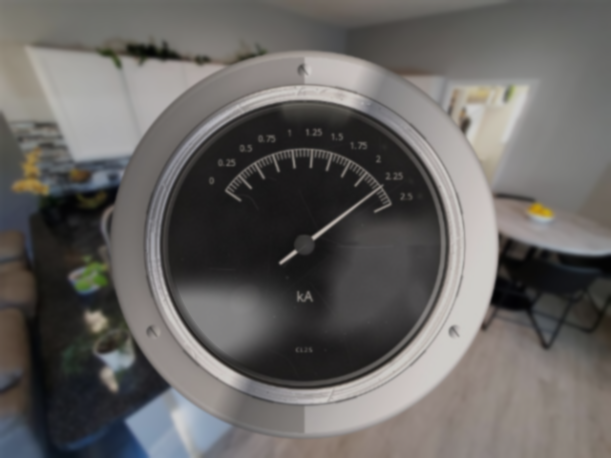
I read 2.25 kA
